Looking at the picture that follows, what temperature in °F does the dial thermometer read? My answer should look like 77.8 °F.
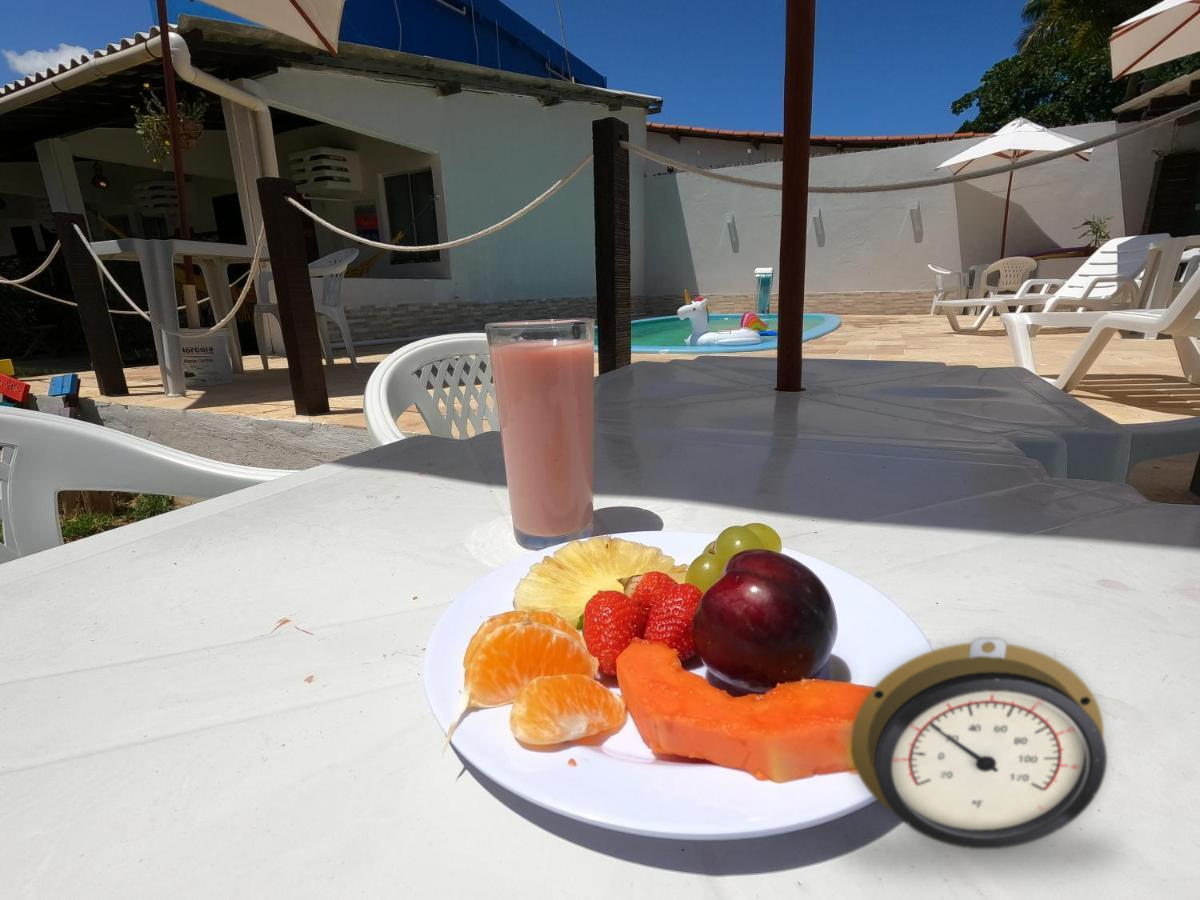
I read 20 °F
